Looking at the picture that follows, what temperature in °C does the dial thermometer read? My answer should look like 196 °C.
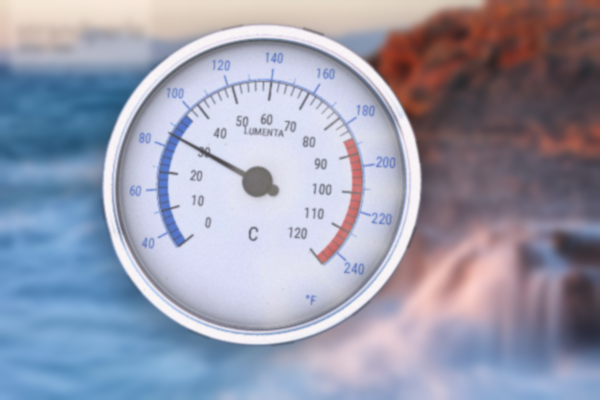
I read 30 °C
